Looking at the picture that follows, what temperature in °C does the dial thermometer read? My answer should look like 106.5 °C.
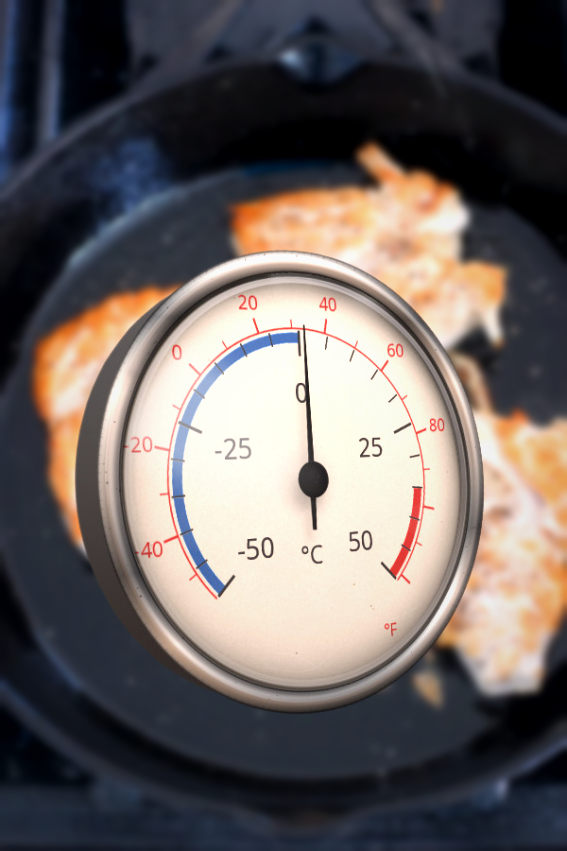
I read 0 °C
